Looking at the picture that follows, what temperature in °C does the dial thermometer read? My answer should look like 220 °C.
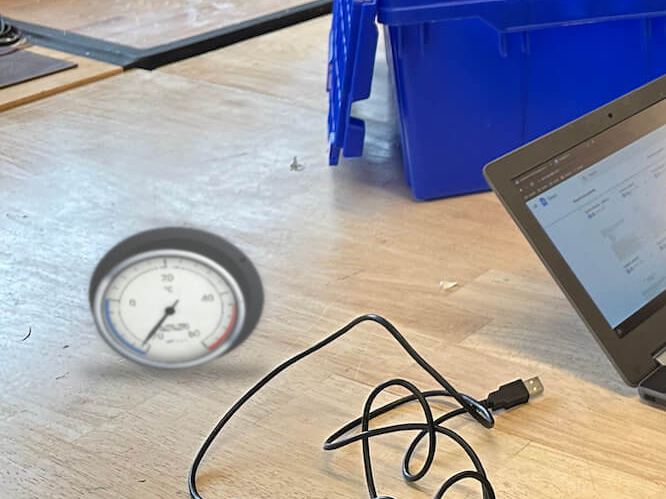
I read -18 °C
